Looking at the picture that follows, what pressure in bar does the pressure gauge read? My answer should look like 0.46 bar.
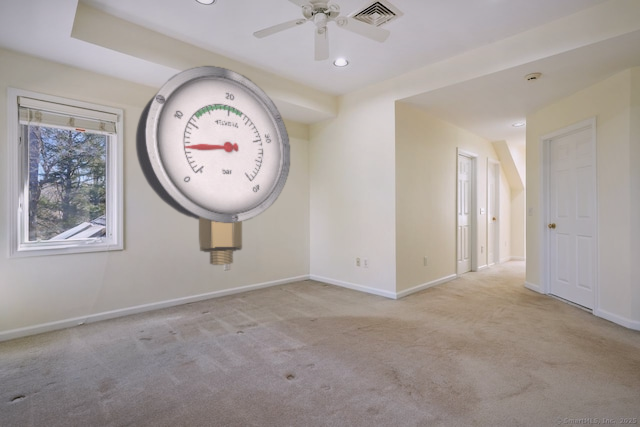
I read 5 bar
